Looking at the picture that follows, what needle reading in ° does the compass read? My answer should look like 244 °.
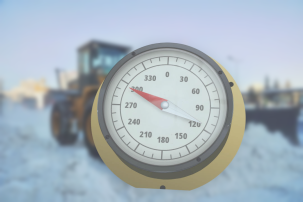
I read 295 °
